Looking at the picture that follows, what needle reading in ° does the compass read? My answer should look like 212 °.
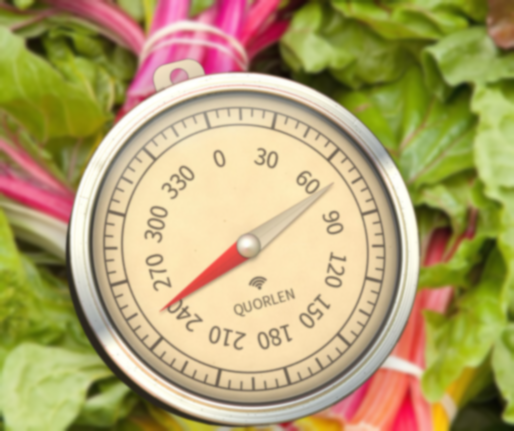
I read 250 °
